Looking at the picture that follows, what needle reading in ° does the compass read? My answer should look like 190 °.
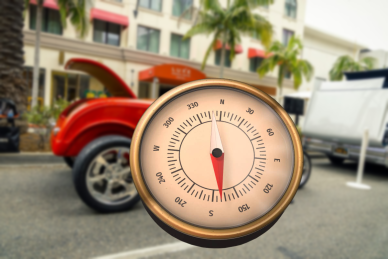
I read 170 °
